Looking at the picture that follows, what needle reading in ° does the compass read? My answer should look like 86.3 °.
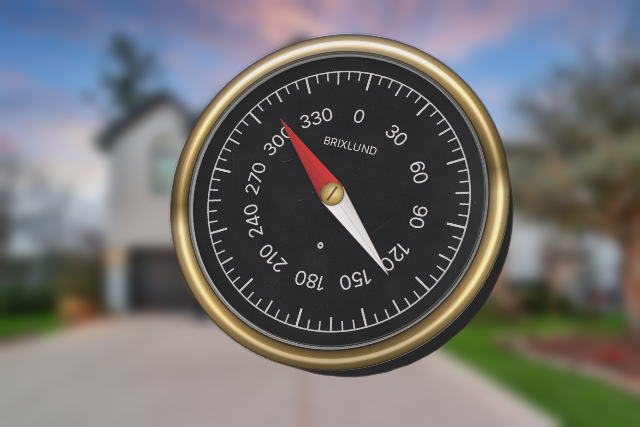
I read 310 °
